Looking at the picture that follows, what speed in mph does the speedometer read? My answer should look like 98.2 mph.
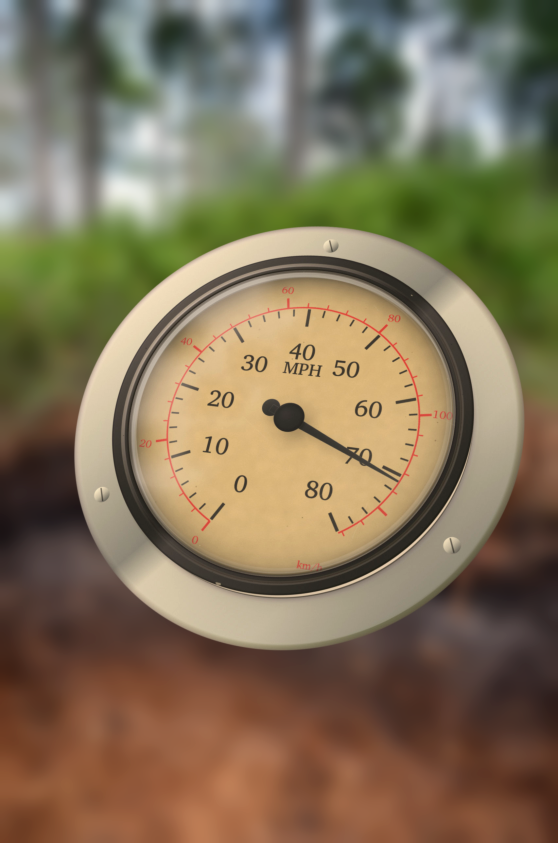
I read 71 mph
